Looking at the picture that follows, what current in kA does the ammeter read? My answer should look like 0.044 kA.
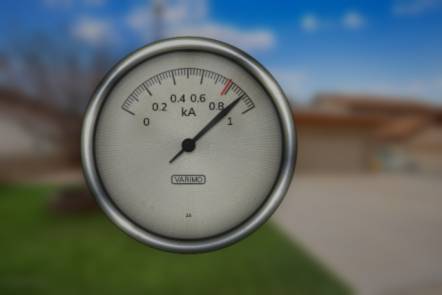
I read 0.9 kA
